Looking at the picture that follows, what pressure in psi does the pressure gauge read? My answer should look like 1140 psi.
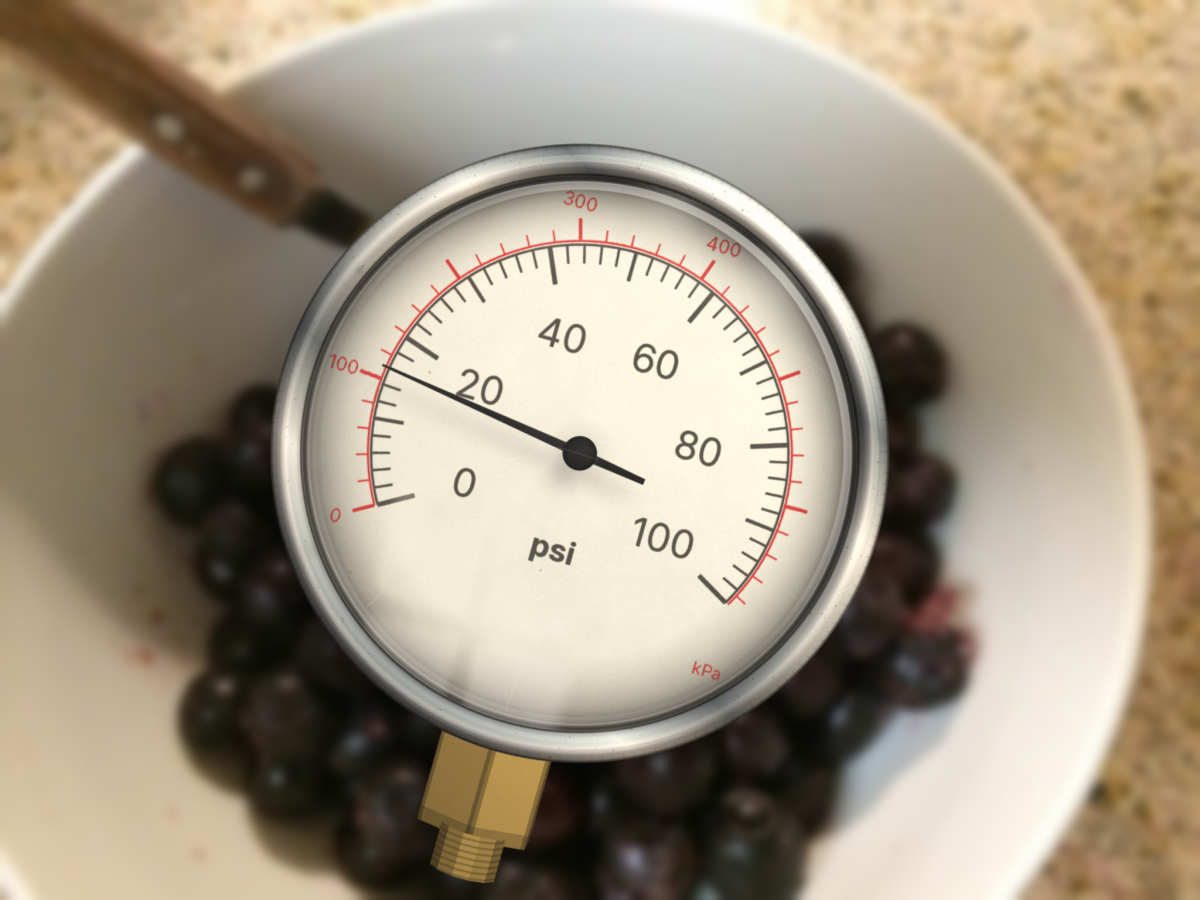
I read 16 psi
